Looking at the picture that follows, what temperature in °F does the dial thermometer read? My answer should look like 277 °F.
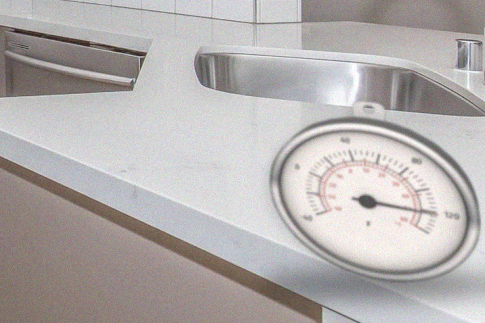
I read 120 °F
